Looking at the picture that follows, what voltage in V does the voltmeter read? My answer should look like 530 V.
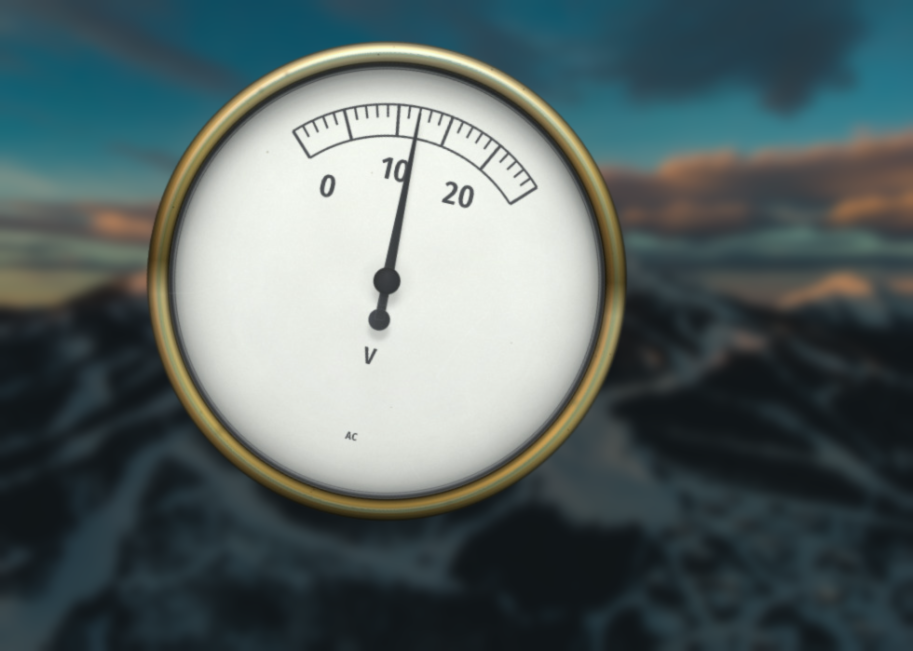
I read 12 V
